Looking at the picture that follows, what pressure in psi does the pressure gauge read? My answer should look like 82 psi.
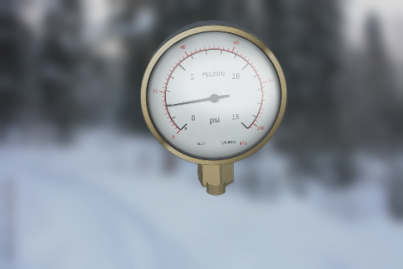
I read 2 psi
